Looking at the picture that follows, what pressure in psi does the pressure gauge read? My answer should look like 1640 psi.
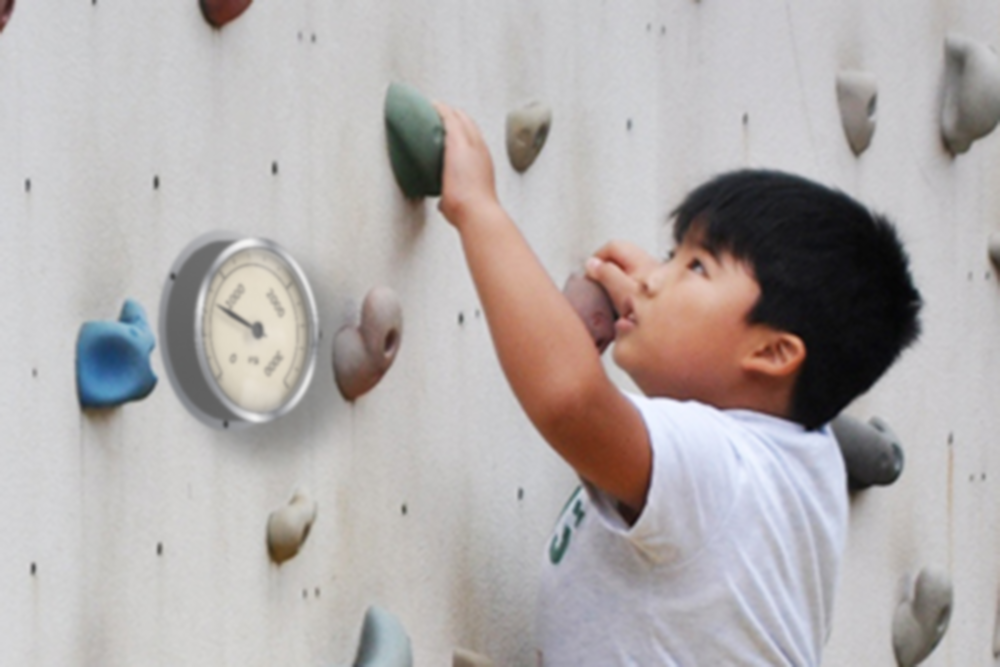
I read 700 psi
